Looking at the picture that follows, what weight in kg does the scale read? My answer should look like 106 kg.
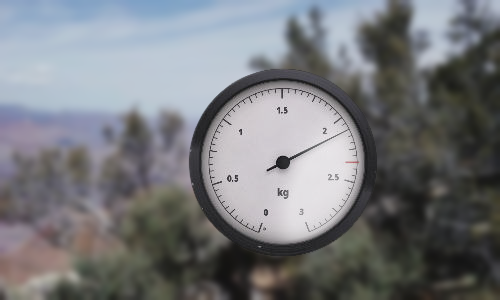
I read 2.1 kg
